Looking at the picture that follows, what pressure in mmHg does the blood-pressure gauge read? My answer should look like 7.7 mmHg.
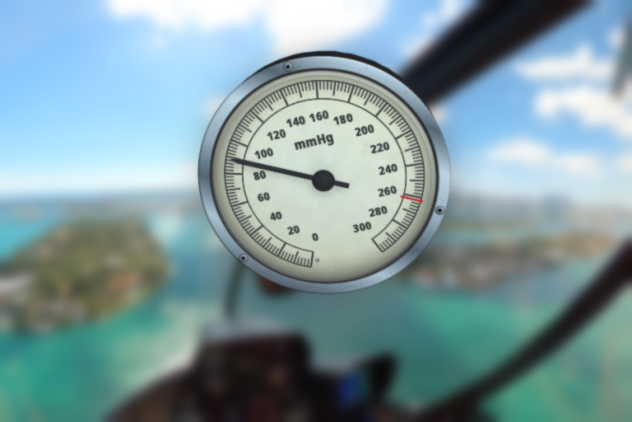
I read 90 mmHg
